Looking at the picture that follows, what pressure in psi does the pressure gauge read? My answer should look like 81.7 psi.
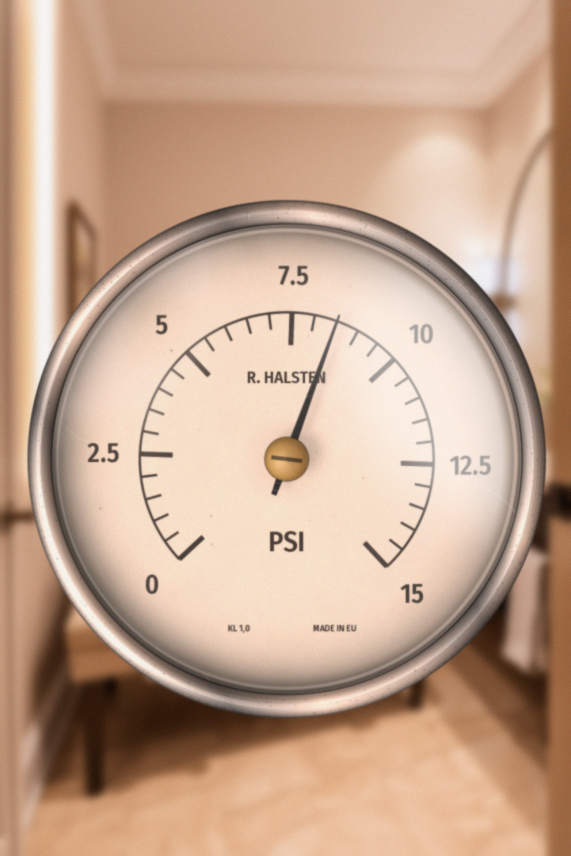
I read 8.5 psi
